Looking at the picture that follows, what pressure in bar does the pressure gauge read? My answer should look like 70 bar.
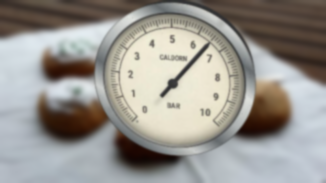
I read 6.5 bar
